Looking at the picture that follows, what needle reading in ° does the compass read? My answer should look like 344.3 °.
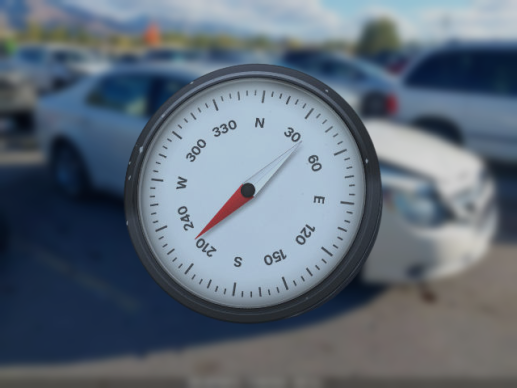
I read 220 °
